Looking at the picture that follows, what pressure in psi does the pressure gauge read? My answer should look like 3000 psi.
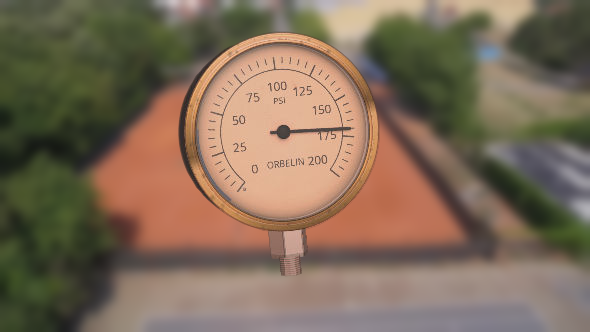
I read 170 psi
